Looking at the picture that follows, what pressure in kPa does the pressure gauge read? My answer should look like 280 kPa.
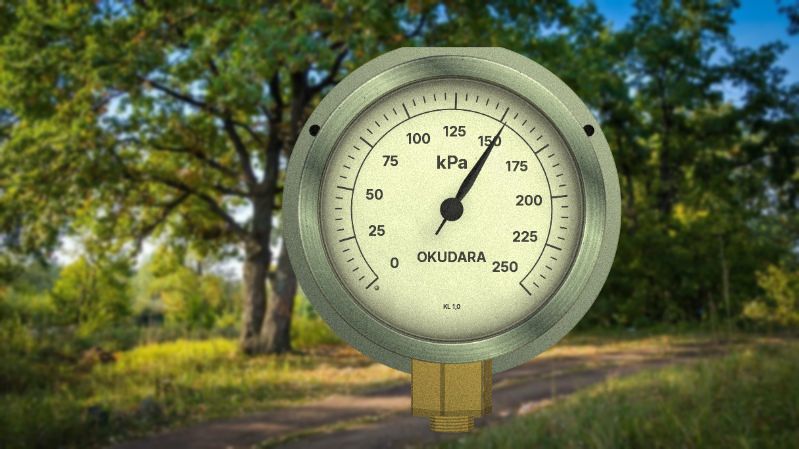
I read 152.5 kPa
